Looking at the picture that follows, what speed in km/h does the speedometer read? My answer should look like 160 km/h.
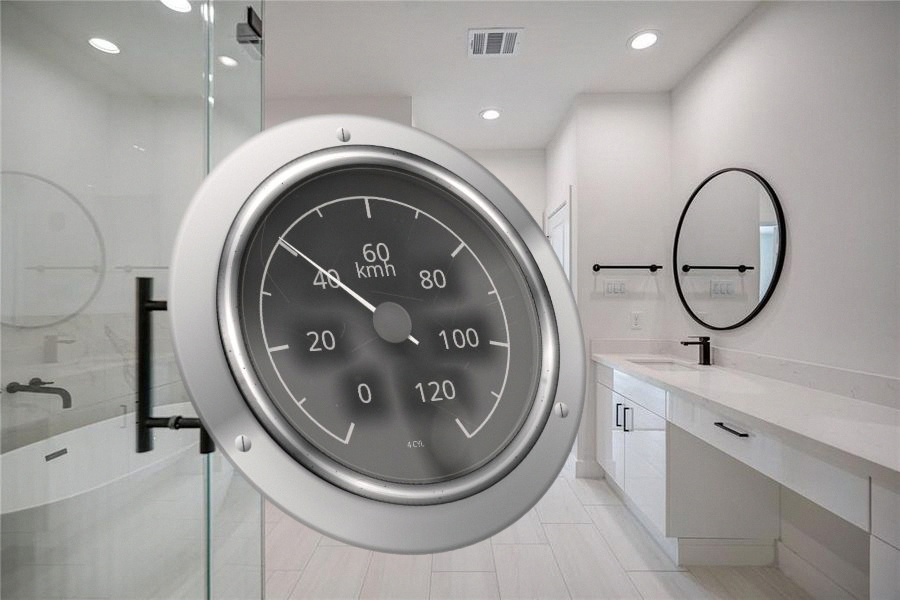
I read 40 km/h
